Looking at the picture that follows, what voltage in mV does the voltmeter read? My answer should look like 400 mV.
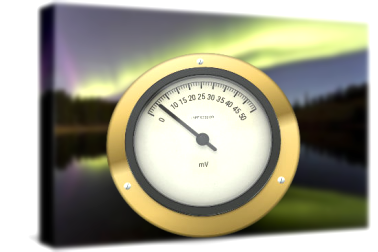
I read 5 mV
